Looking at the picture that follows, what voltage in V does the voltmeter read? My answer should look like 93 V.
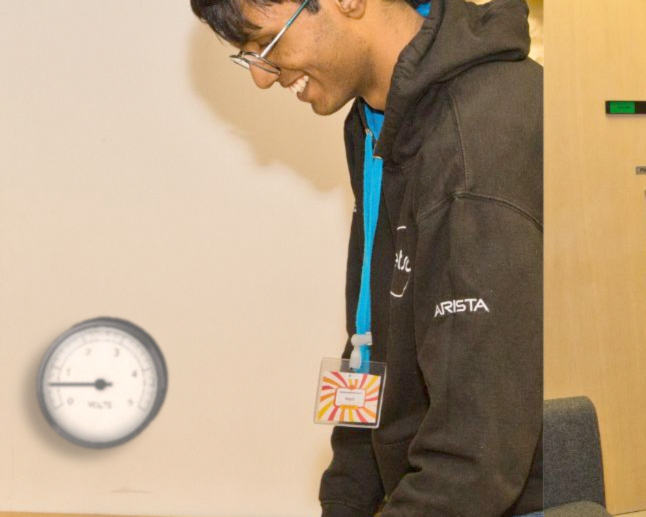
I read 0.6 V
